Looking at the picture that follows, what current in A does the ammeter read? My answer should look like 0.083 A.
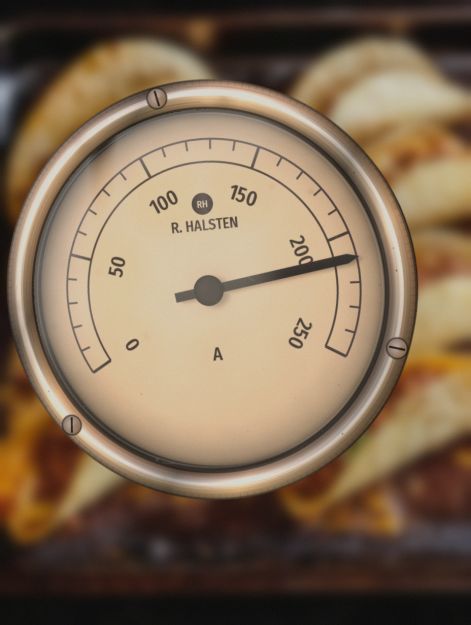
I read 210 A
